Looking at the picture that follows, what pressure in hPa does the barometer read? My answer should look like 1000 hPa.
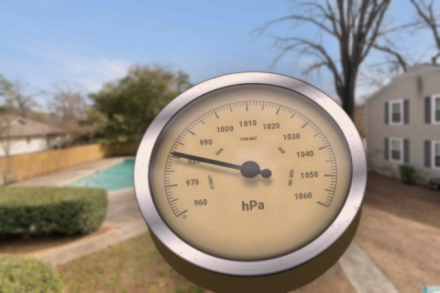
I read 980 hPa
